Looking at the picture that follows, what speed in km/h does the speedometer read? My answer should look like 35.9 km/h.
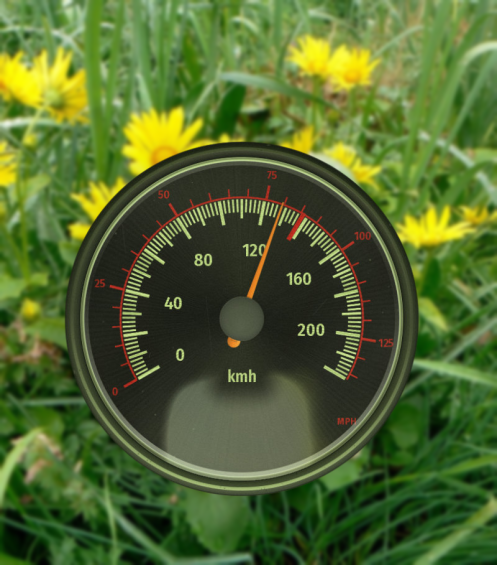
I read 128 km/h
